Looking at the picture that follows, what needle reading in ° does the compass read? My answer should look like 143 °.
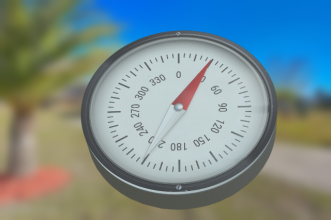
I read 30 °
